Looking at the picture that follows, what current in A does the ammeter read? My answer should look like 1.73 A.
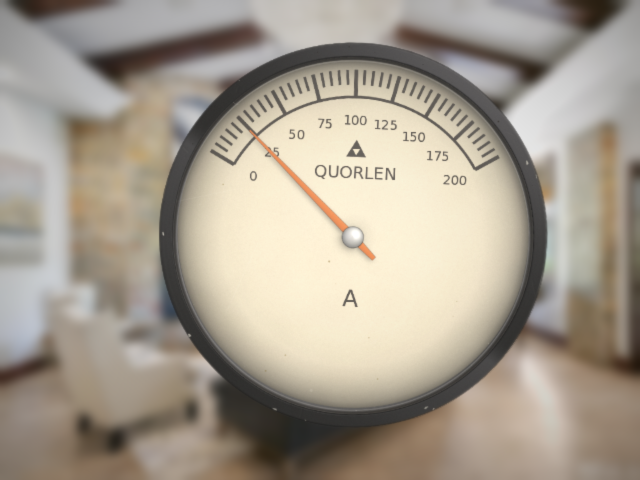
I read 25 A
